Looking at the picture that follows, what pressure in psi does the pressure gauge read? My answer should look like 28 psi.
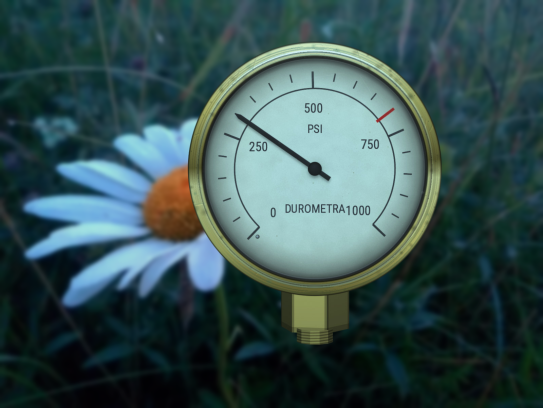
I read 300 psi
